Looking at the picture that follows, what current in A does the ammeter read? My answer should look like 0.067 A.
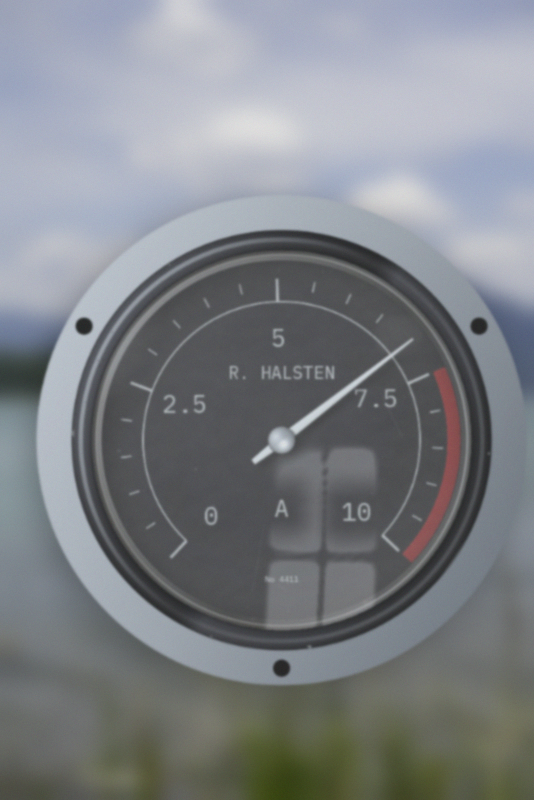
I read 7 A
